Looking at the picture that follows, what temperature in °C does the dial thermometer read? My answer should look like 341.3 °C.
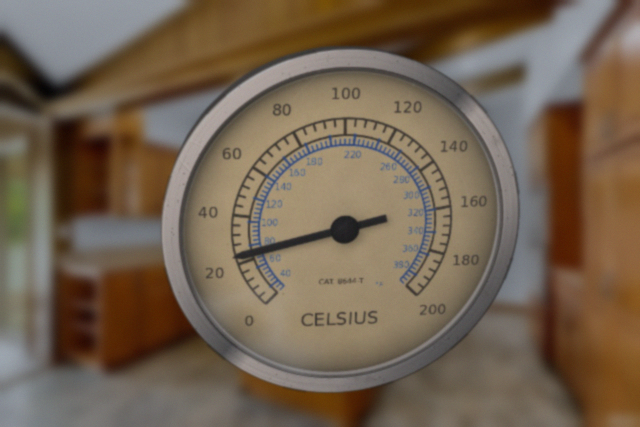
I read 24 °C
